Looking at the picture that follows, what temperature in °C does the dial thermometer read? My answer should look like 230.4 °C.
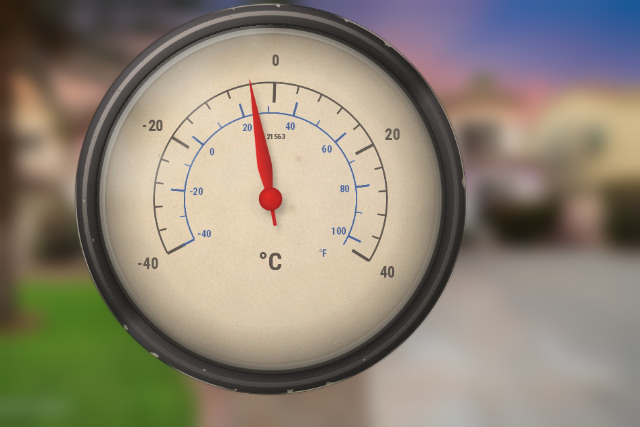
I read -4 °C
